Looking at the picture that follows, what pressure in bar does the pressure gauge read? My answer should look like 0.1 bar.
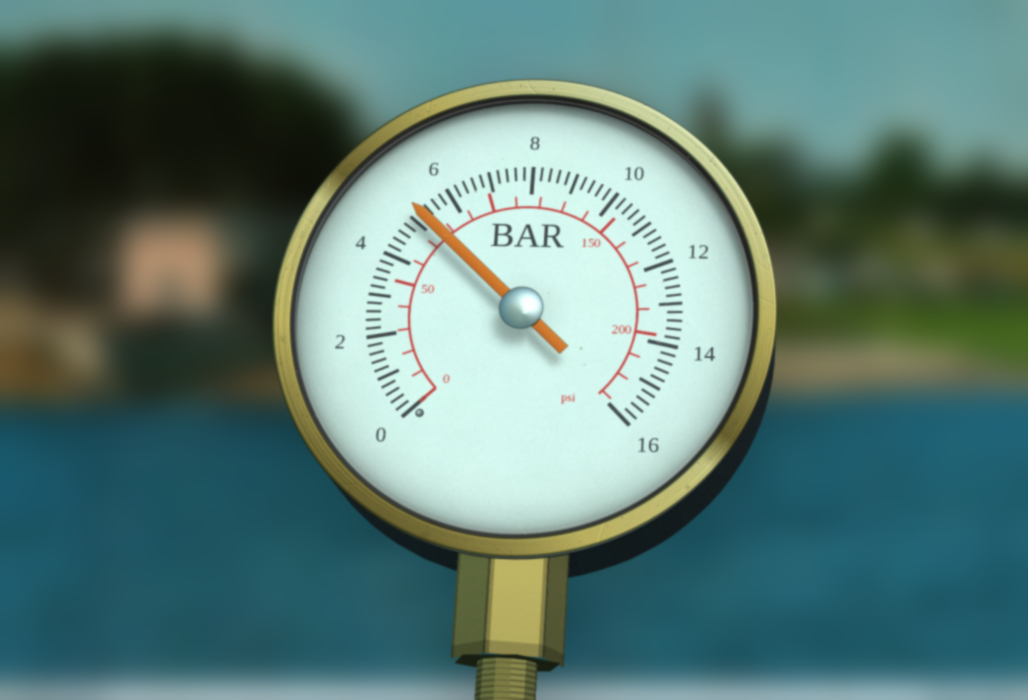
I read 5.2 bar
